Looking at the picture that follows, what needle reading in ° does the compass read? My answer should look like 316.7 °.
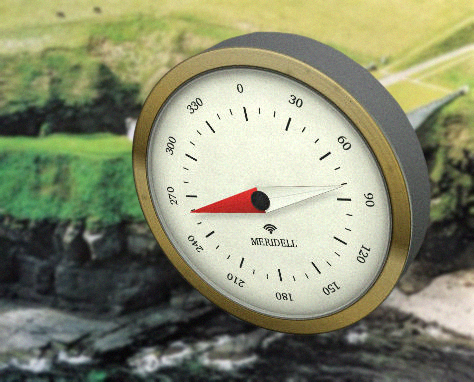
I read 260 °
